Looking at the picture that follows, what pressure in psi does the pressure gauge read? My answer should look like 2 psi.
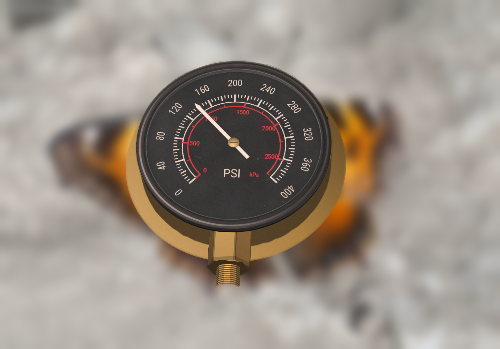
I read 140 psi
